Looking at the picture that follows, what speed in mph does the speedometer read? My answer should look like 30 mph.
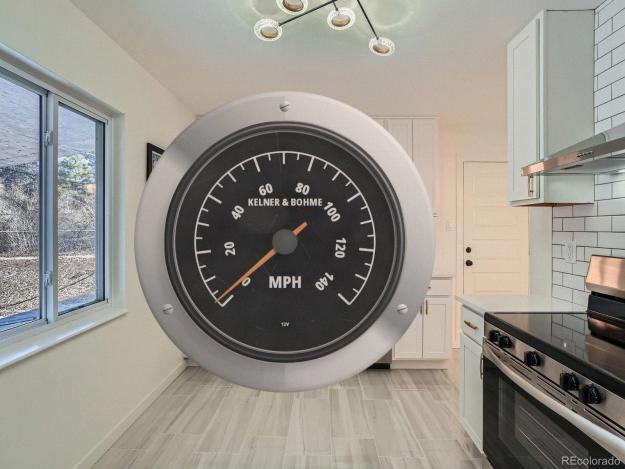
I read 2.5 mph
